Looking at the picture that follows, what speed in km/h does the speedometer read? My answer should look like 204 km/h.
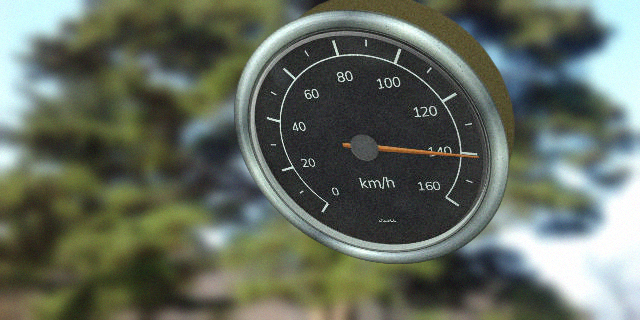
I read 140 km/h
